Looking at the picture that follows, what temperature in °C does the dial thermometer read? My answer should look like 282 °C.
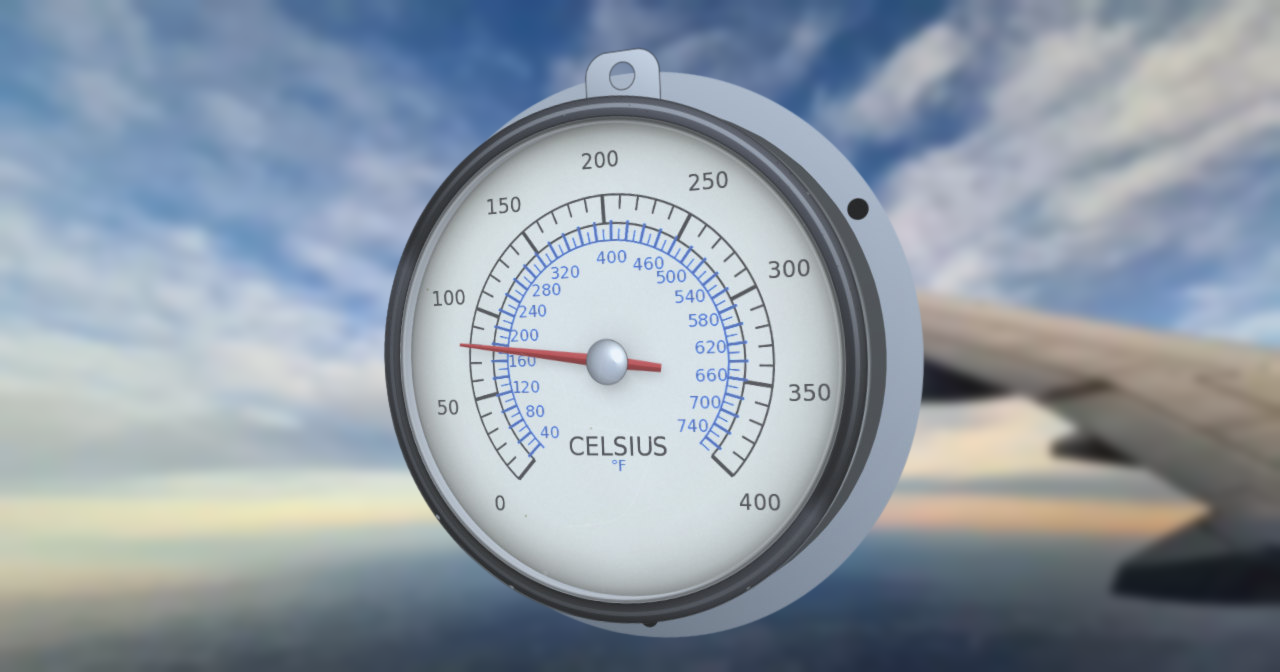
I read 80 °C
